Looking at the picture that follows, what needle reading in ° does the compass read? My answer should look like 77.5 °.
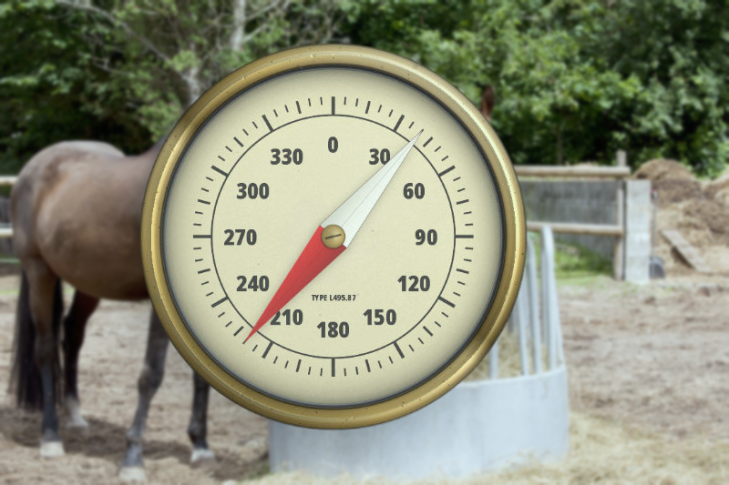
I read 220 °
